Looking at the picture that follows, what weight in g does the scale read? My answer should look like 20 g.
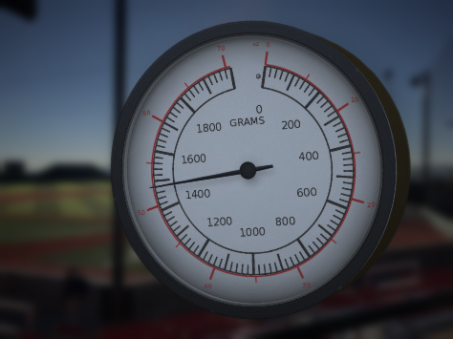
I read 1480 g
